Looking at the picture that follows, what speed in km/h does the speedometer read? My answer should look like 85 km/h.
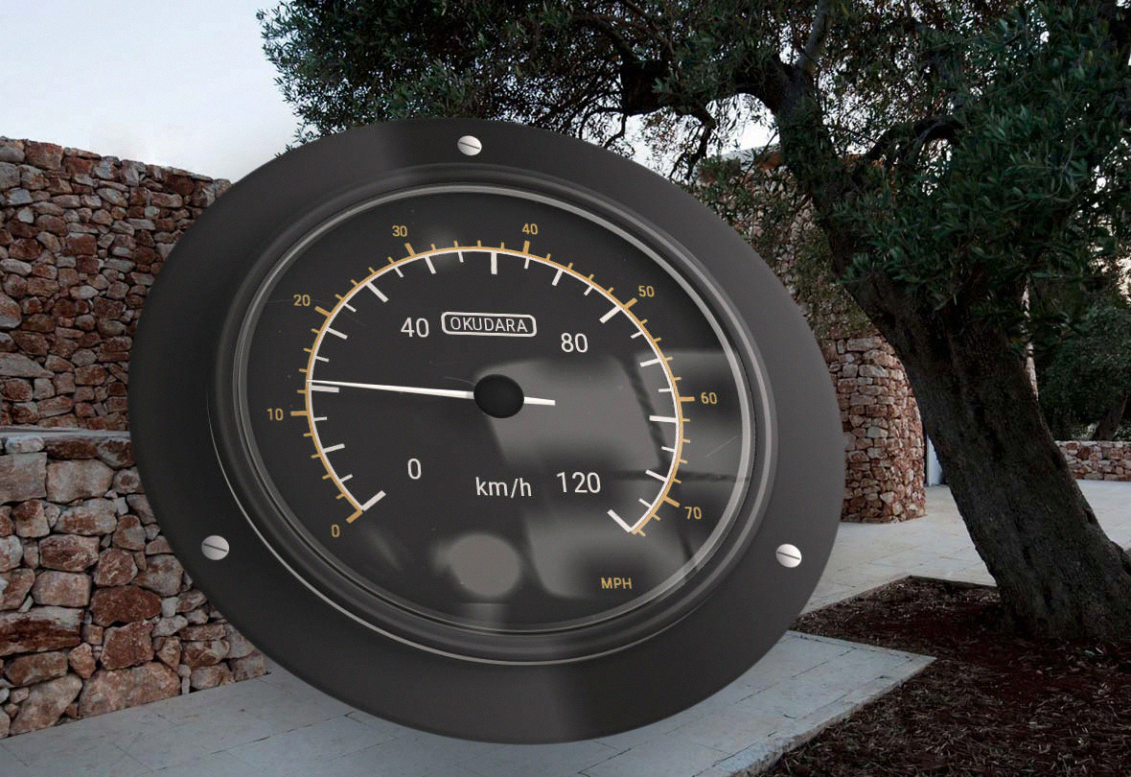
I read 20 km/h
